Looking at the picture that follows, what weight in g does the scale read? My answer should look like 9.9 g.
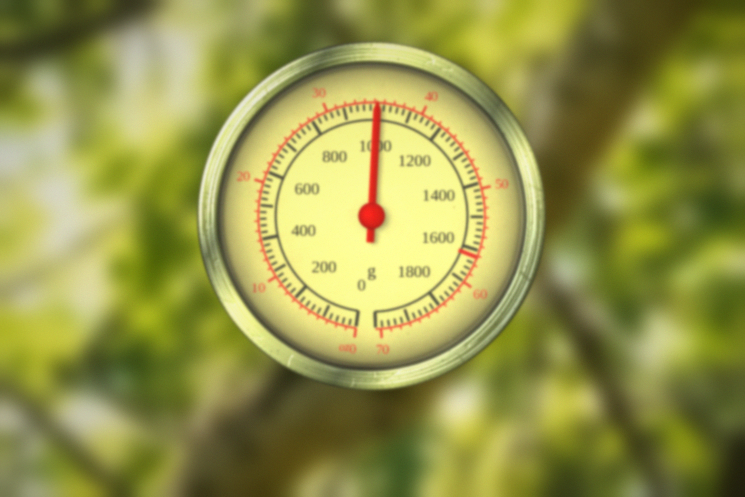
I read 1000 g
